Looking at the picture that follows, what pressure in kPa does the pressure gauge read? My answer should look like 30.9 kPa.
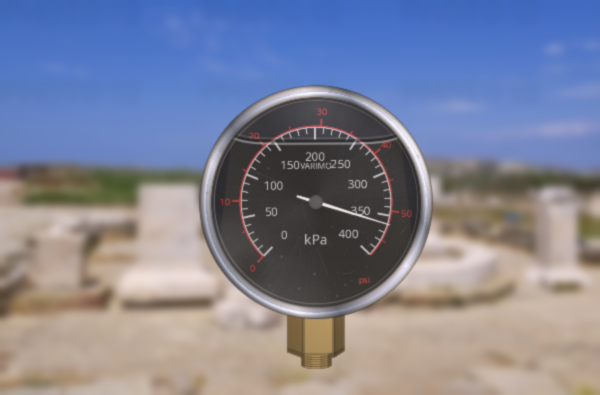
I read 360 kPa
